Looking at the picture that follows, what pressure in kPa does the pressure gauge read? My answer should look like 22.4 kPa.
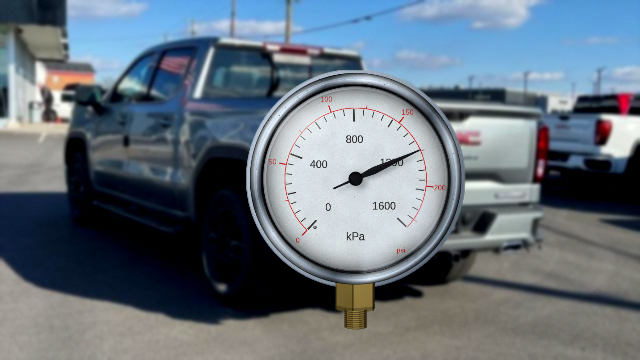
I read 1200 kPa
